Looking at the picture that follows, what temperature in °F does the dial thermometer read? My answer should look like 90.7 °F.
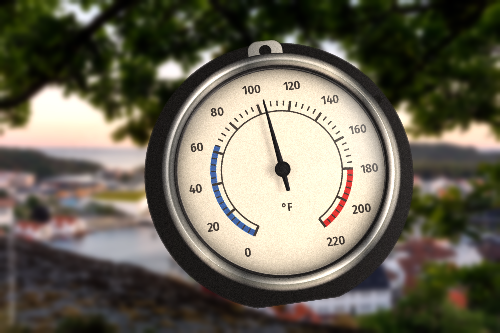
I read 104 °F
